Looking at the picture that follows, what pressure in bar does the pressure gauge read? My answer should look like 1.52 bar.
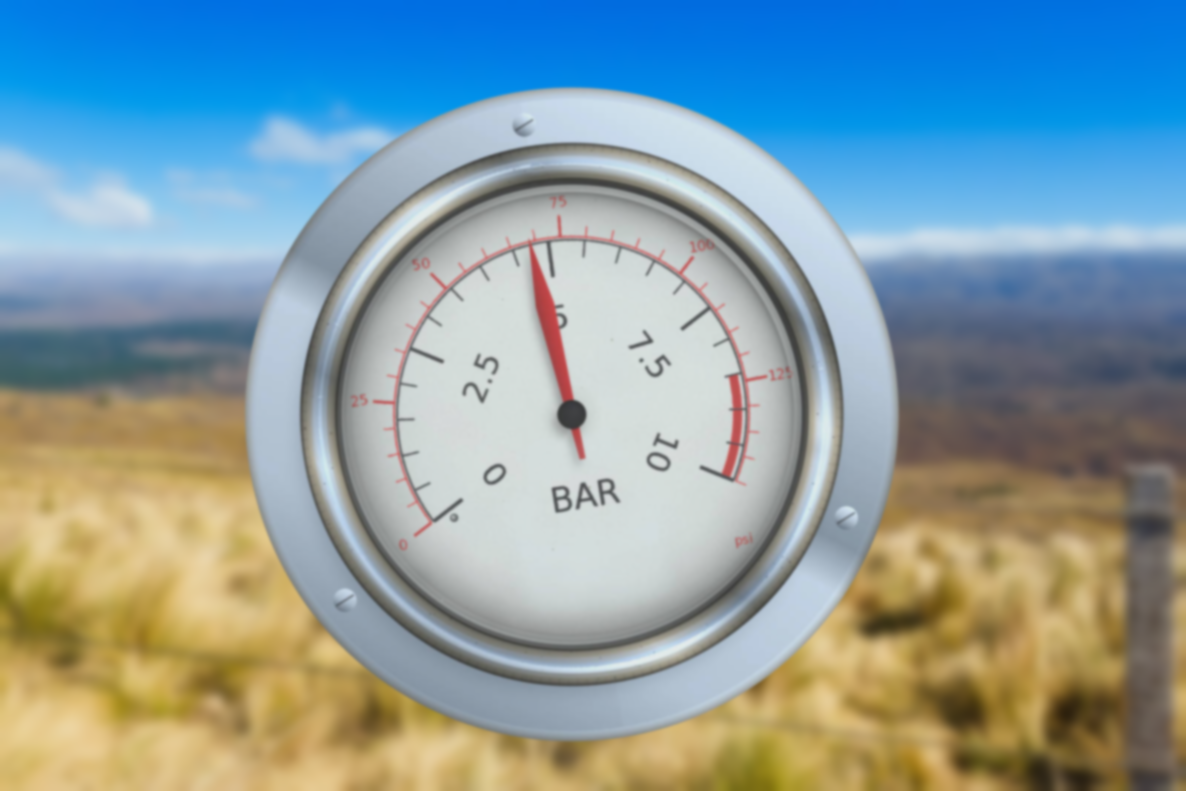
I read 4.75 bar
